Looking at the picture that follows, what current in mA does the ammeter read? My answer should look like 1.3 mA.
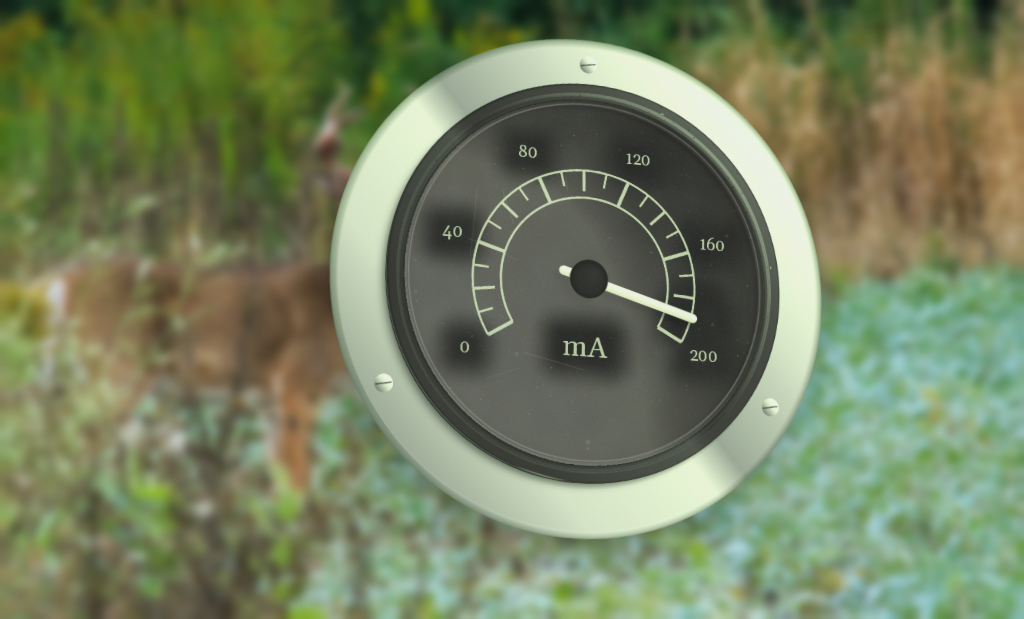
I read 190 mA
